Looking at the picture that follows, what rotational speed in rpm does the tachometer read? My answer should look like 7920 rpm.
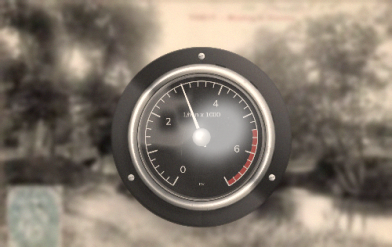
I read 3000 rpm
